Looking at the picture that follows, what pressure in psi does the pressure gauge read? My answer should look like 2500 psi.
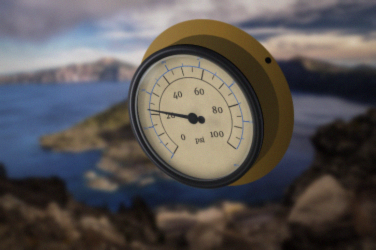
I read 22.5 psi
